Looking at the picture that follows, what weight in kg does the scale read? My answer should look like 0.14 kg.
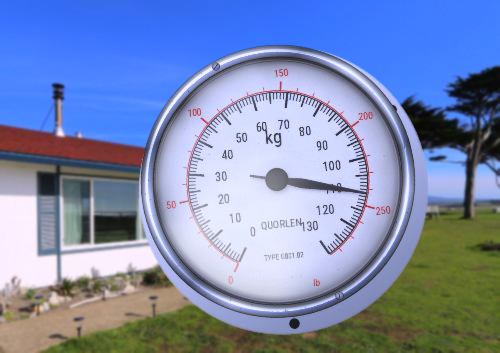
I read 110 kg
